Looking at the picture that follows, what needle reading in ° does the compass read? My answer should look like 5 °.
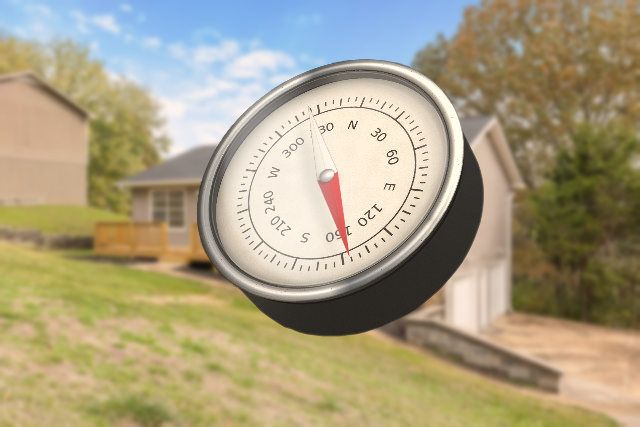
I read 145 °
